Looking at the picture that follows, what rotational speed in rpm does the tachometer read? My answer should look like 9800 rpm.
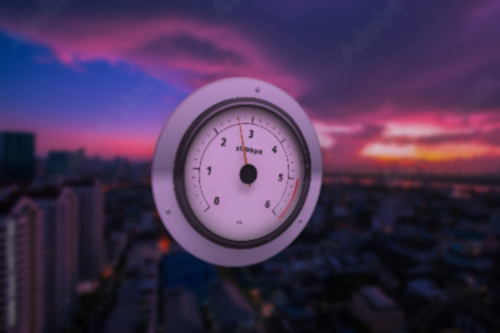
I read 2600 rpm
